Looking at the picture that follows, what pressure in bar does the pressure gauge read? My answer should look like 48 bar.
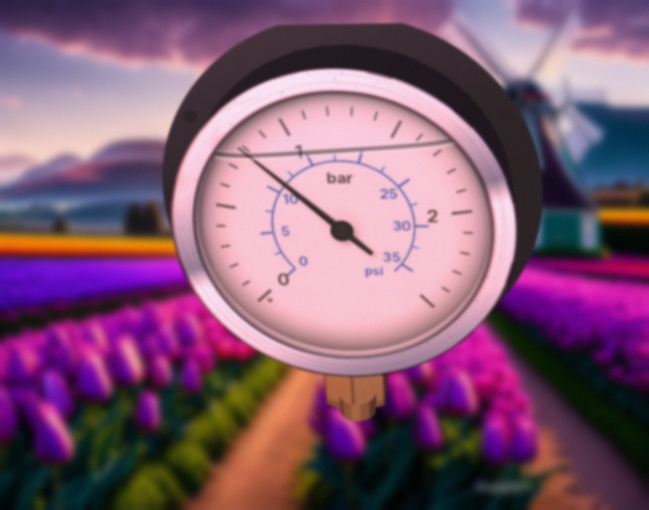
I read 0.8 bar
